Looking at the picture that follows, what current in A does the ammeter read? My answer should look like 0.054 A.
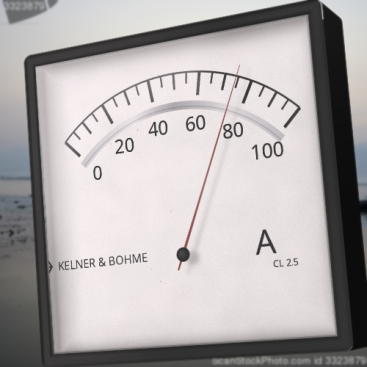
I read 75 A
